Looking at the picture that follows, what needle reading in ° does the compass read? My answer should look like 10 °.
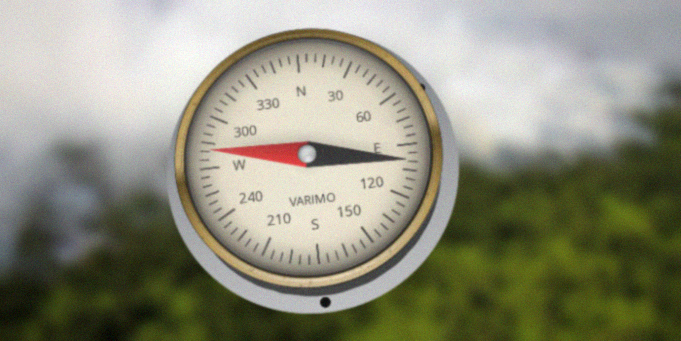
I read 280 °
